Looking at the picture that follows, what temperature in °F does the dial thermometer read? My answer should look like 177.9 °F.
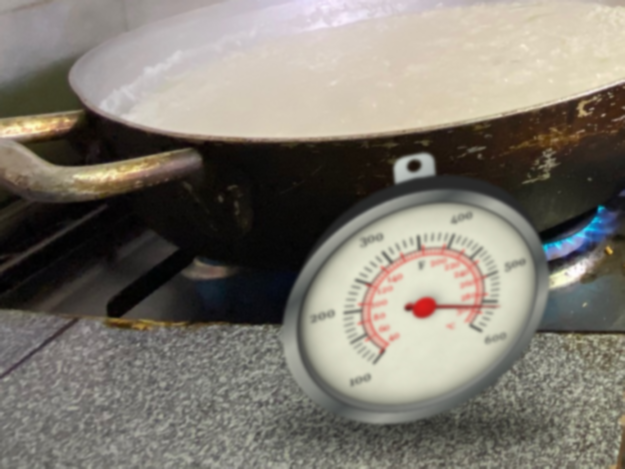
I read 550 °F
